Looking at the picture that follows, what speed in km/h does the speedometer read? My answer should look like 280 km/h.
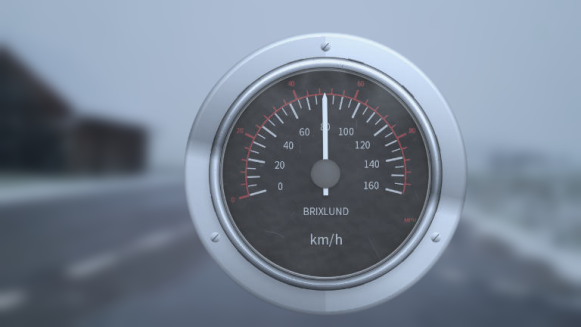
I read 80 km/h
